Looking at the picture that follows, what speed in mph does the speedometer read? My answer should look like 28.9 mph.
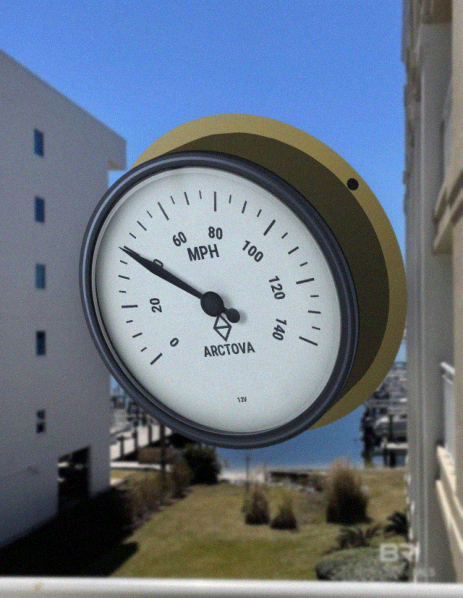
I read 40 mph
